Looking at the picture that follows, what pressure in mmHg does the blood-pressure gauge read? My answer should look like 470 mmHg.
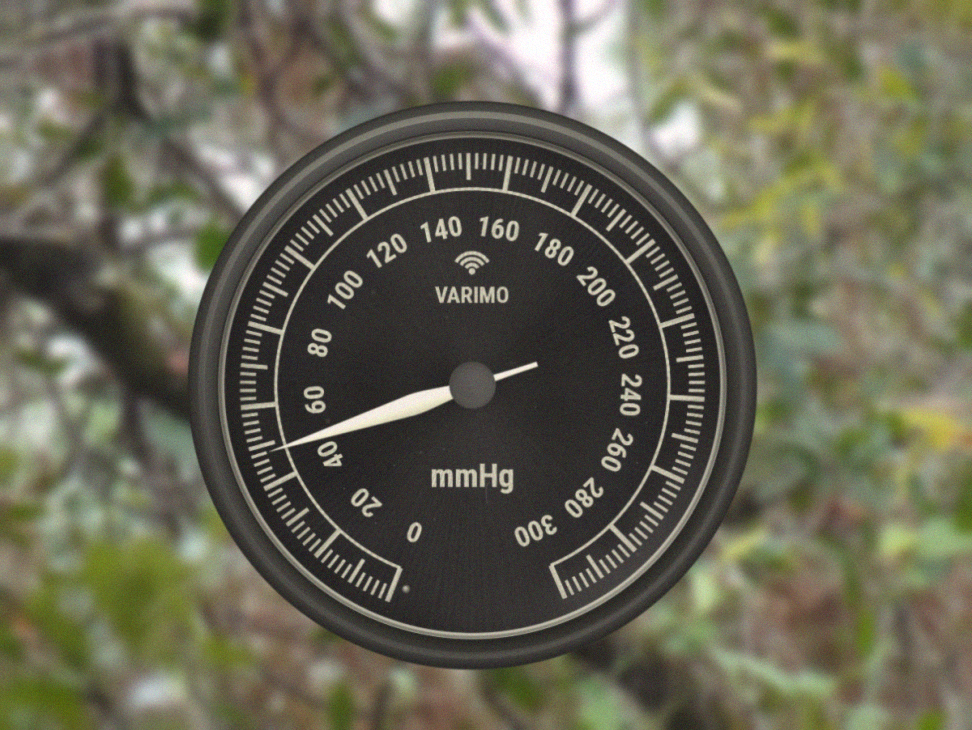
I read 48 mmHg
